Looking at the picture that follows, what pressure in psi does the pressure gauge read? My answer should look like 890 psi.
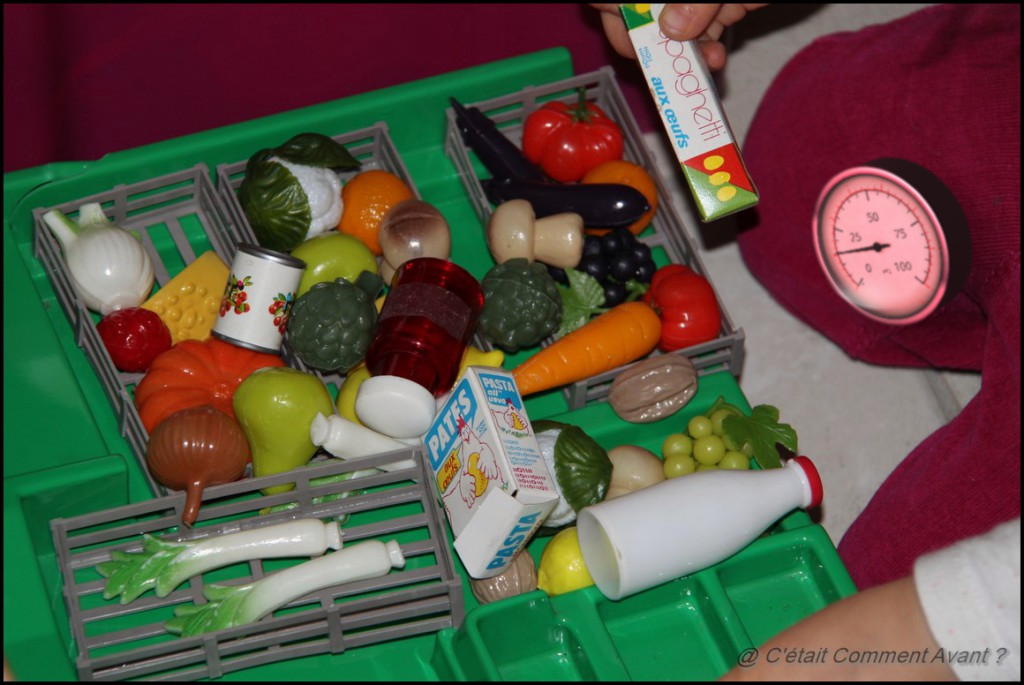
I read 15 psi
